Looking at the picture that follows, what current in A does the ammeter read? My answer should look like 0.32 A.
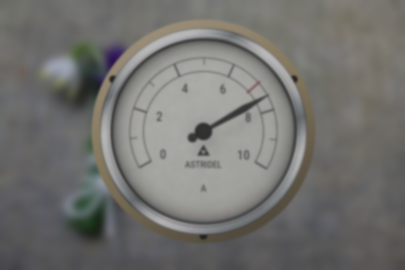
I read 7.5 A
